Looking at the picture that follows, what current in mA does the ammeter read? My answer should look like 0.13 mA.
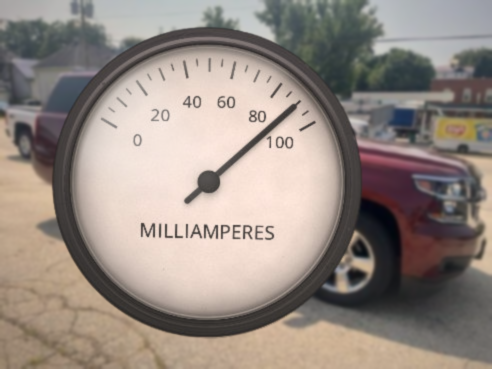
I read 90 mA
